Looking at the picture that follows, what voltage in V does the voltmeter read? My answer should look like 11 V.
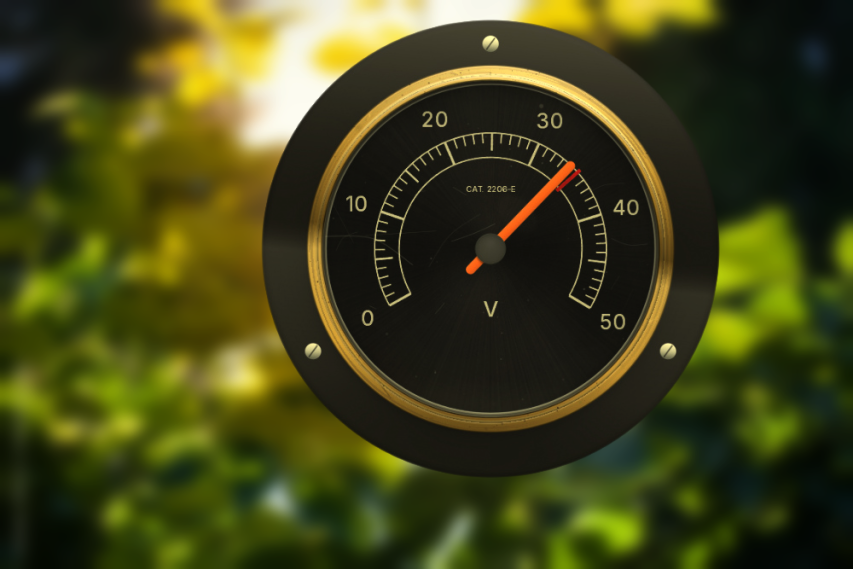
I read 34 V
